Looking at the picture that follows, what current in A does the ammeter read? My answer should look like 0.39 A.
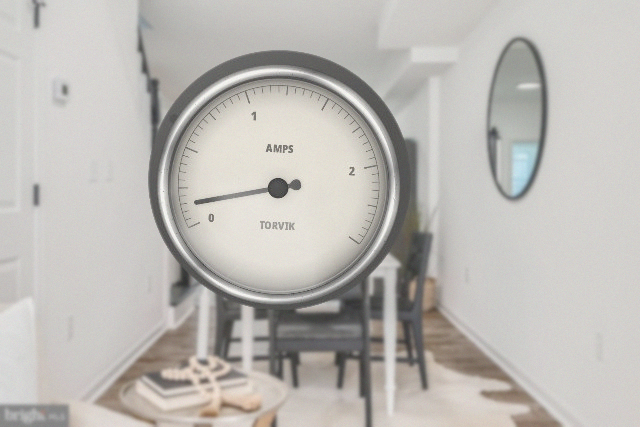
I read 0.15 A
